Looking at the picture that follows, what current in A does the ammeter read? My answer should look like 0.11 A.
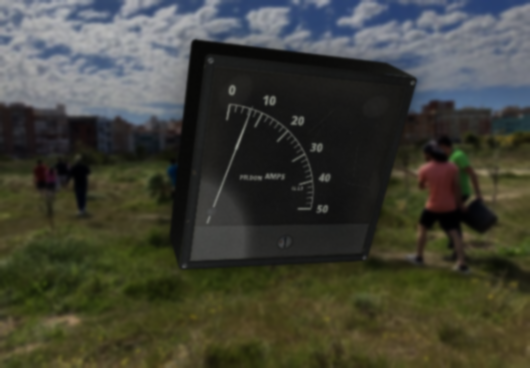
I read 6 A
